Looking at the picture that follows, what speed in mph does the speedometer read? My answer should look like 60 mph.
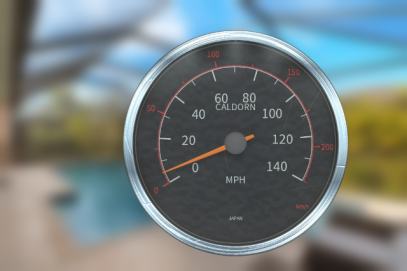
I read 5 mph
